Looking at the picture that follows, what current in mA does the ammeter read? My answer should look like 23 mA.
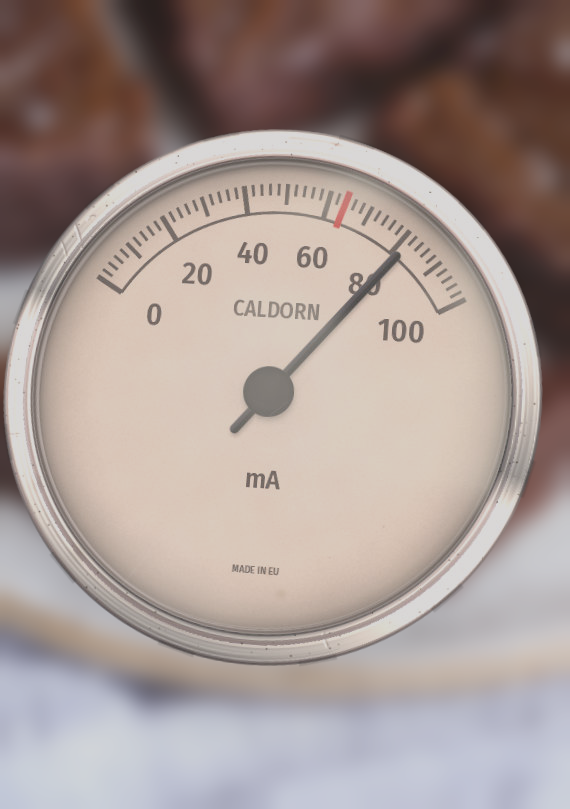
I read 82 mA
